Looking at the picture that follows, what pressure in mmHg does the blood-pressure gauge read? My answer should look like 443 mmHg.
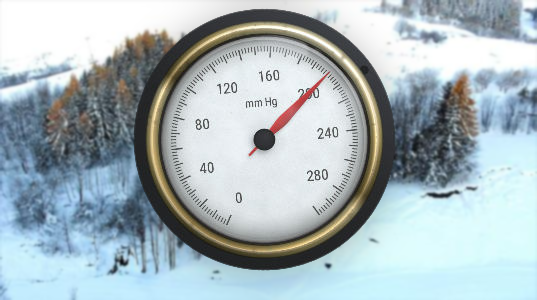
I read 200 mmHg
